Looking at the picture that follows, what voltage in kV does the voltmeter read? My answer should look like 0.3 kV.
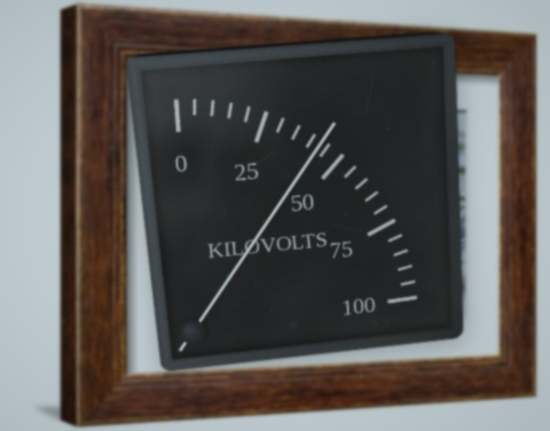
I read 42.5 kV
